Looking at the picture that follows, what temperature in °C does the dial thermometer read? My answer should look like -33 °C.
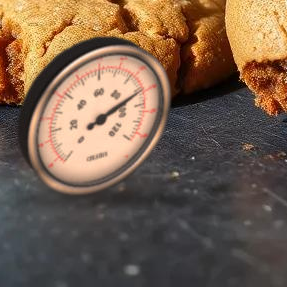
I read 90 °C
